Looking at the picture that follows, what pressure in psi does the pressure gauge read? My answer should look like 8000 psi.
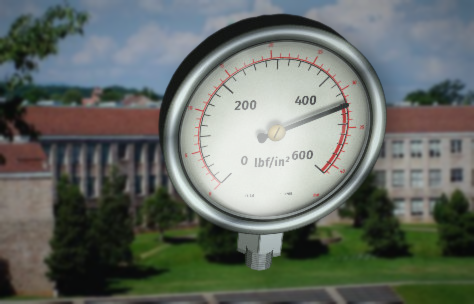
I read 460 psi
